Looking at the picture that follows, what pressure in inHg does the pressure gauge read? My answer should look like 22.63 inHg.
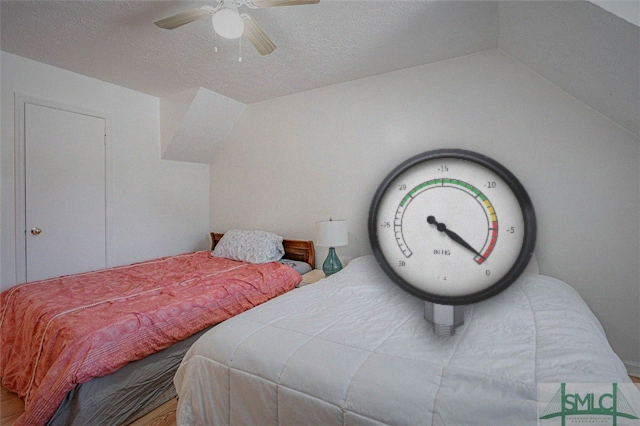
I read -1 inHg
